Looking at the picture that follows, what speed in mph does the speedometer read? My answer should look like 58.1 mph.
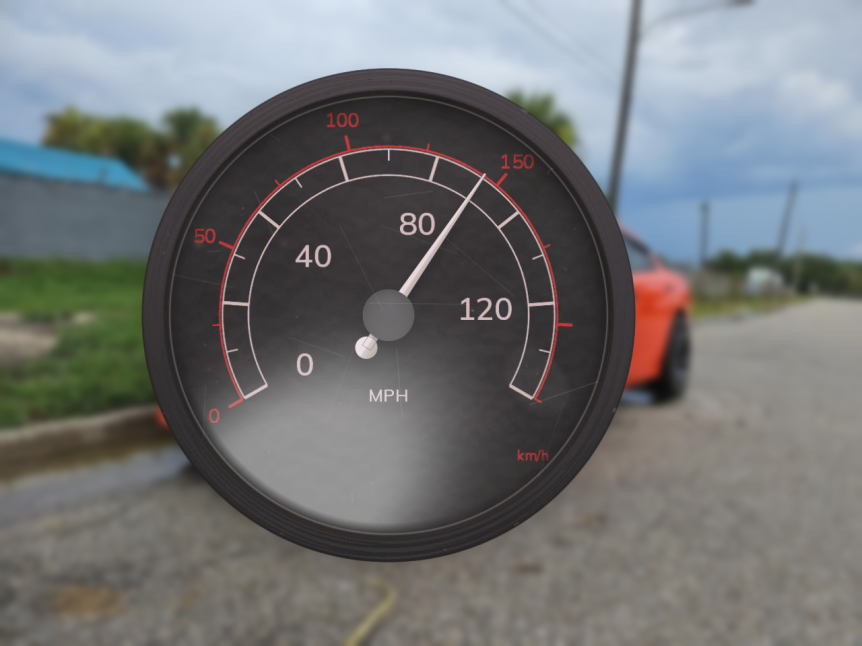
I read 90 mph
